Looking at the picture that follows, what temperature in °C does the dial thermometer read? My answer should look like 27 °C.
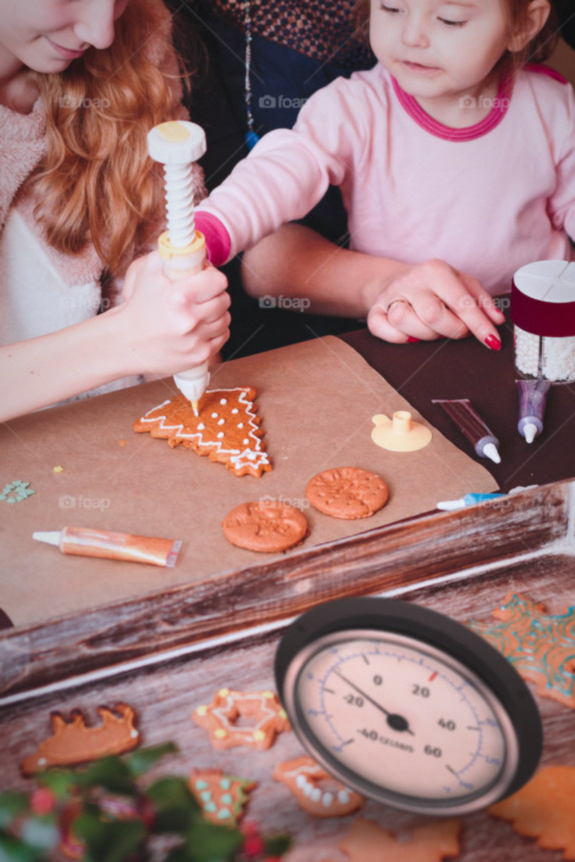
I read -10 °C
